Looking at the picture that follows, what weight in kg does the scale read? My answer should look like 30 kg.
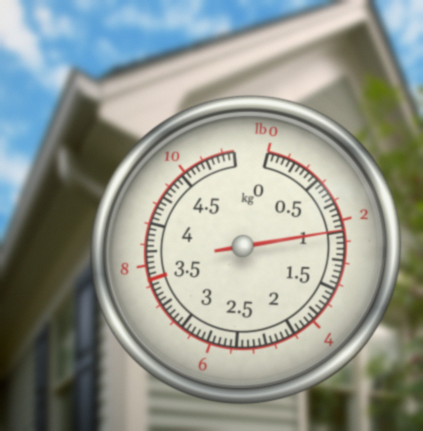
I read 1 kg
